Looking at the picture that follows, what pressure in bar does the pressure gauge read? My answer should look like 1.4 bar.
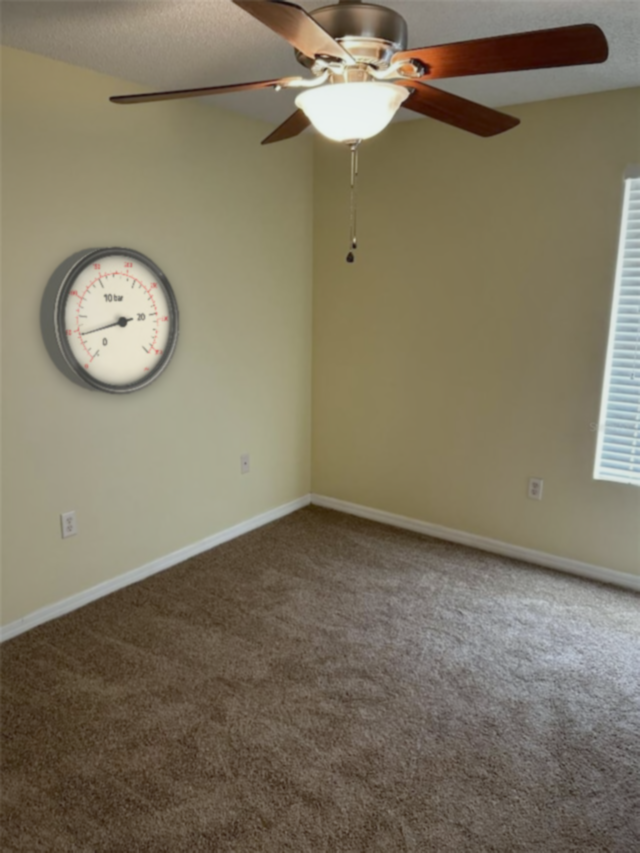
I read 3 bar
